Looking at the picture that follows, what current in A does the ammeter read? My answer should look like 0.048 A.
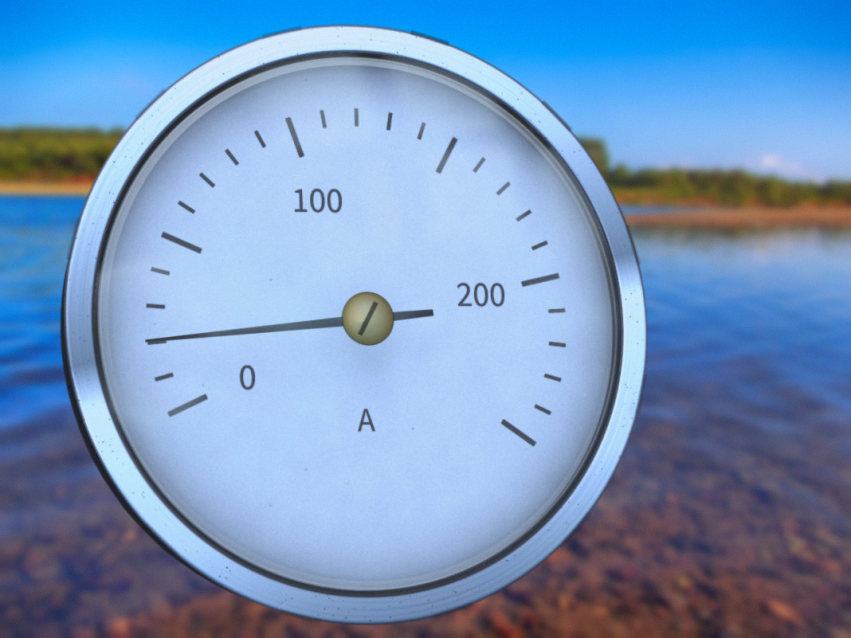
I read 20 A
